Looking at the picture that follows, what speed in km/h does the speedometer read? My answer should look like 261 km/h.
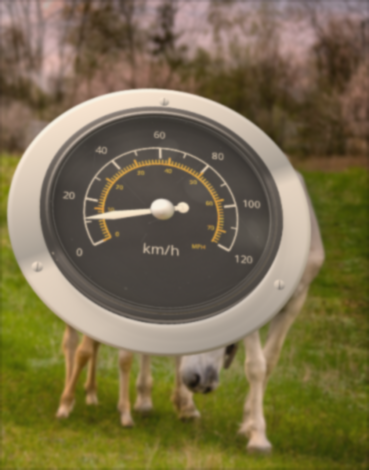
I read 10 km/h
